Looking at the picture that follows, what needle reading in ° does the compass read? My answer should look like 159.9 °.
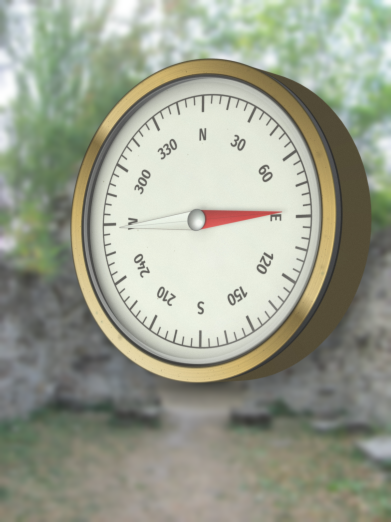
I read 87.5 °
